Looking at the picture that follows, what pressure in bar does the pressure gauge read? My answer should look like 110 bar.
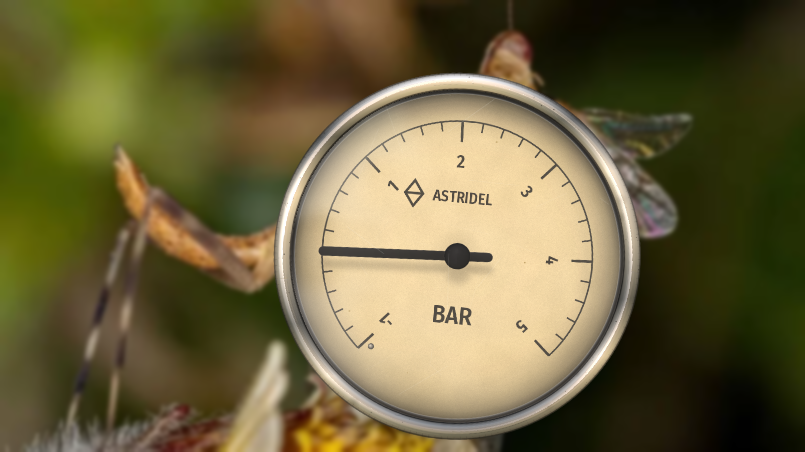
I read 0 bar
